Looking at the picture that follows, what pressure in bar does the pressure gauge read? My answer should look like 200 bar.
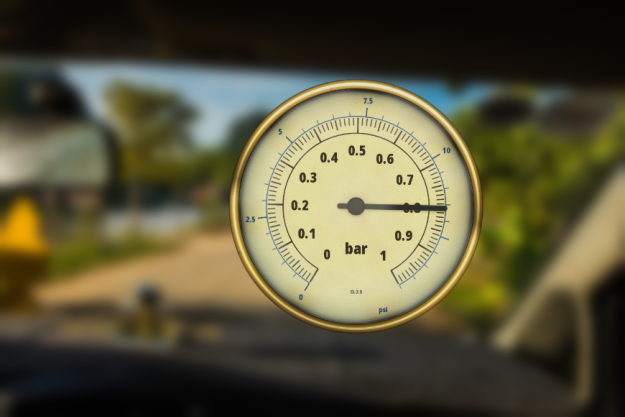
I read 0.8 bar
